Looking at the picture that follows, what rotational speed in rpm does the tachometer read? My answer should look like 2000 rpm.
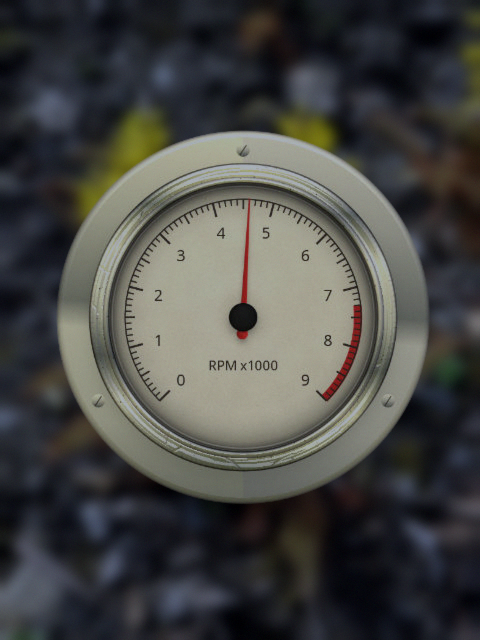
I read 4600 rpm
